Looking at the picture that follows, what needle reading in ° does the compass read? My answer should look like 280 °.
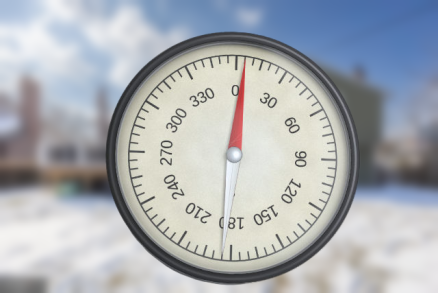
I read 5 °
